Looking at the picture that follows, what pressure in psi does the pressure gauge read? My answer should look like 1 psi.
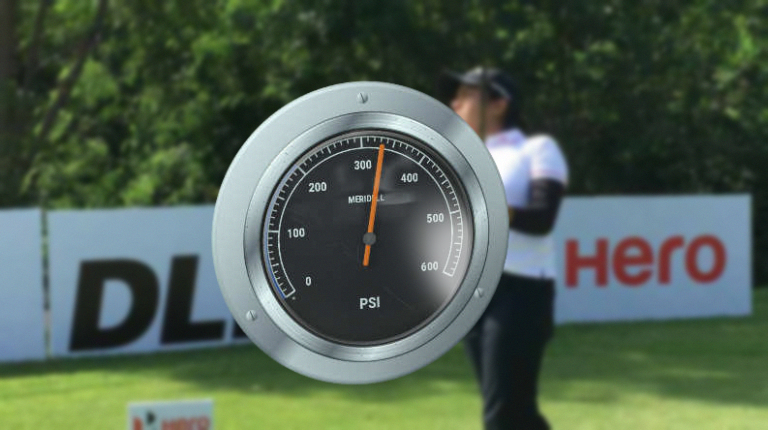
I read 330 psi
